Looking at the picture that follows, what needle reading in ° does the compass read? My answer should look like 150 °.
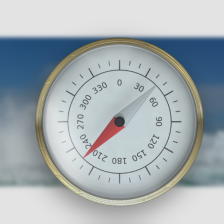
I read 225 °
